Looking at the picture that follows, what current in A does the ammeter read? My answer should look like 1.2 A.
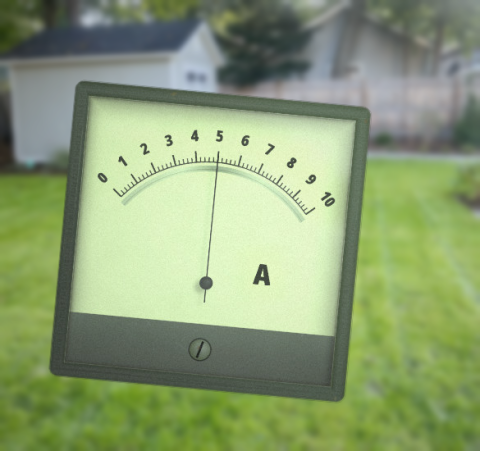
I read 5 A
